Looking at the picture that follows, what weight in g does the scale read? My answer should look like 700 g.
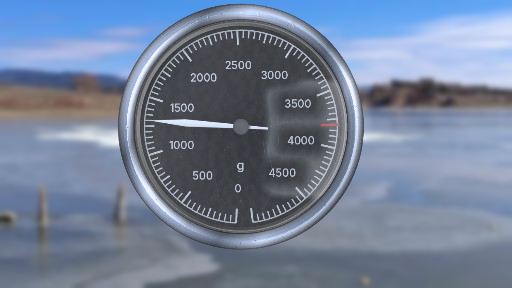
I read 1300 g
